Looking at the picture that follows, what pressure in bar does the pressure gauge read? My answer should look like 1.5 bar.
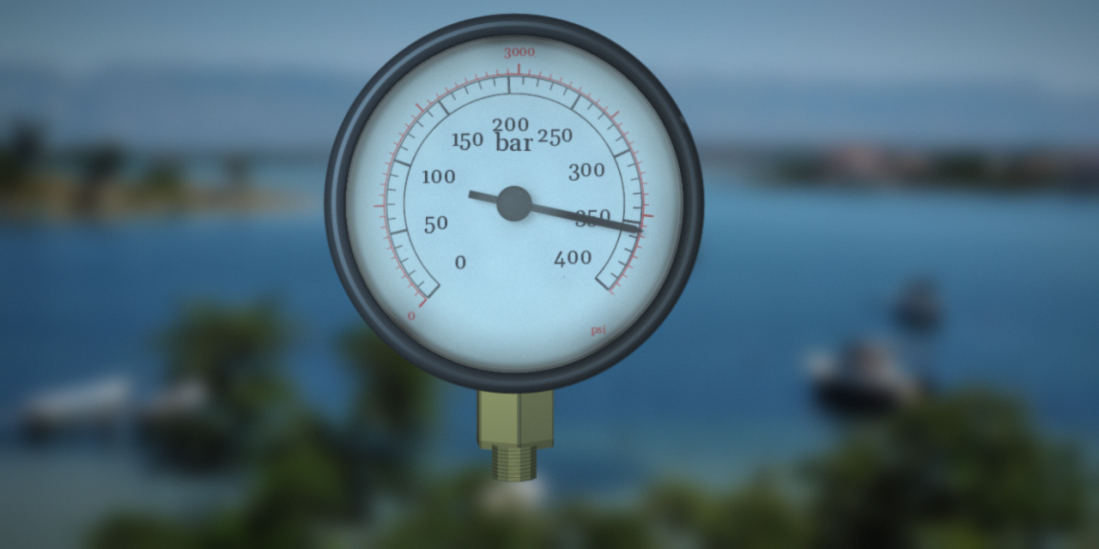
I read 355 bar
